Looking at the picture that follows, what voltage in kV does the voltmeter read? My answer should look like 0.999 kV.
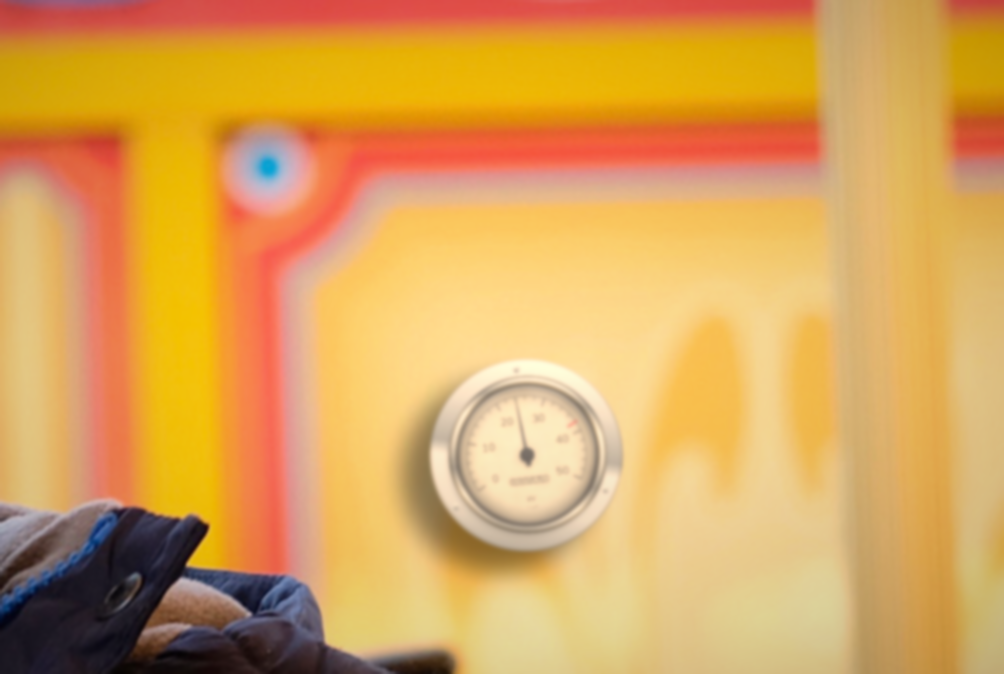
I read 24 kV
